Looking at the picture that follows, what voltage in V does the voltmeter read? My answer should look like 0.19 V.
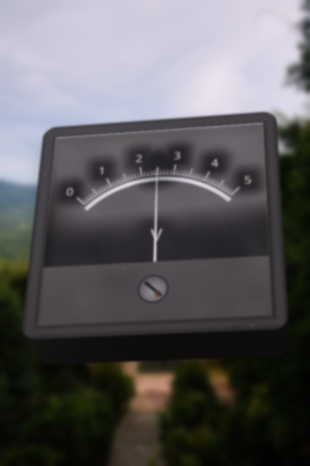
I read 2.5 V
